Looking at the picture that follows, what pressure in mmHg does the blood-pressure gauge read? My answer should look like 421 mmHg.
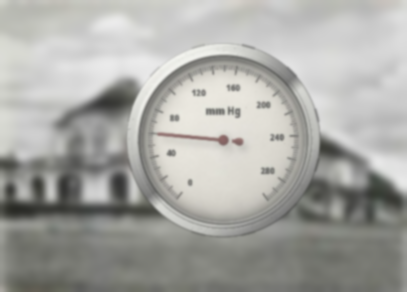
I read 60 mmHg
